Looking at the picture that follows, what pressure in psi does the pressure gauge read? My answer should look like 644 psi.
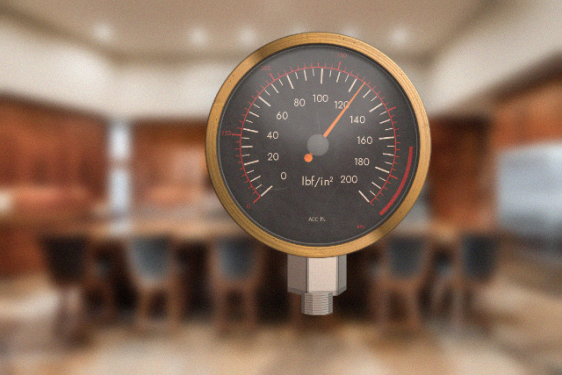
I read 125 psi
